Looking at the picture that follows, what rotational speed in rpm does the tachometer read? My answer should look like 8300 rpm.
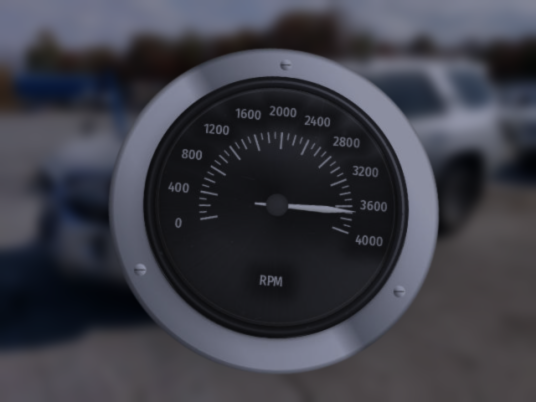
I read 3700 rpm
